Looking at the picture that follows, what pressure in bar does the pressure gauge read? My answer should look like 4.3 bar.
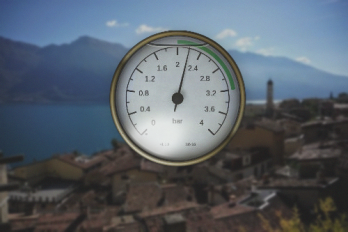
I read 2.2 bar
